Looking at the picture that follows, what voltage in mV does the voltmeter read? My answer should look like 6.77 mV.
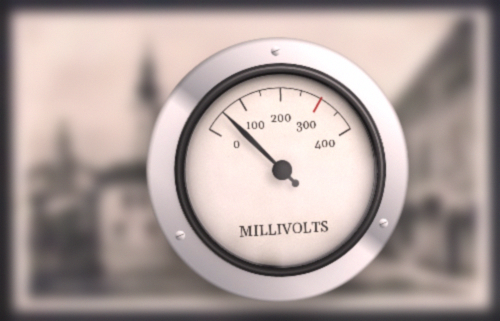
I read 50 mV
